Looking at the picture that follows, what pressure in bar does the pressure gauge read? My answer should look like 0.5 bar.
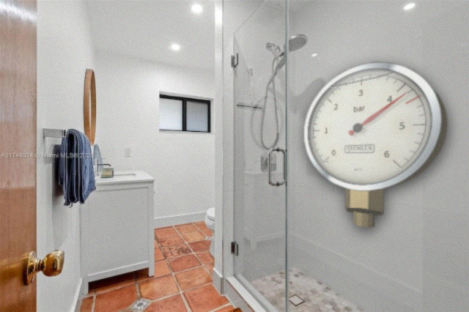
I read 4.2 bar
